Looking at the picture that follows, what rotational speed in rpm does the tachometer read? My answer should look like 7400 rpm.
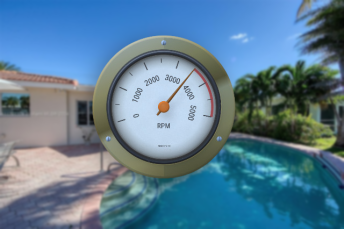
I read 3500 rpm
